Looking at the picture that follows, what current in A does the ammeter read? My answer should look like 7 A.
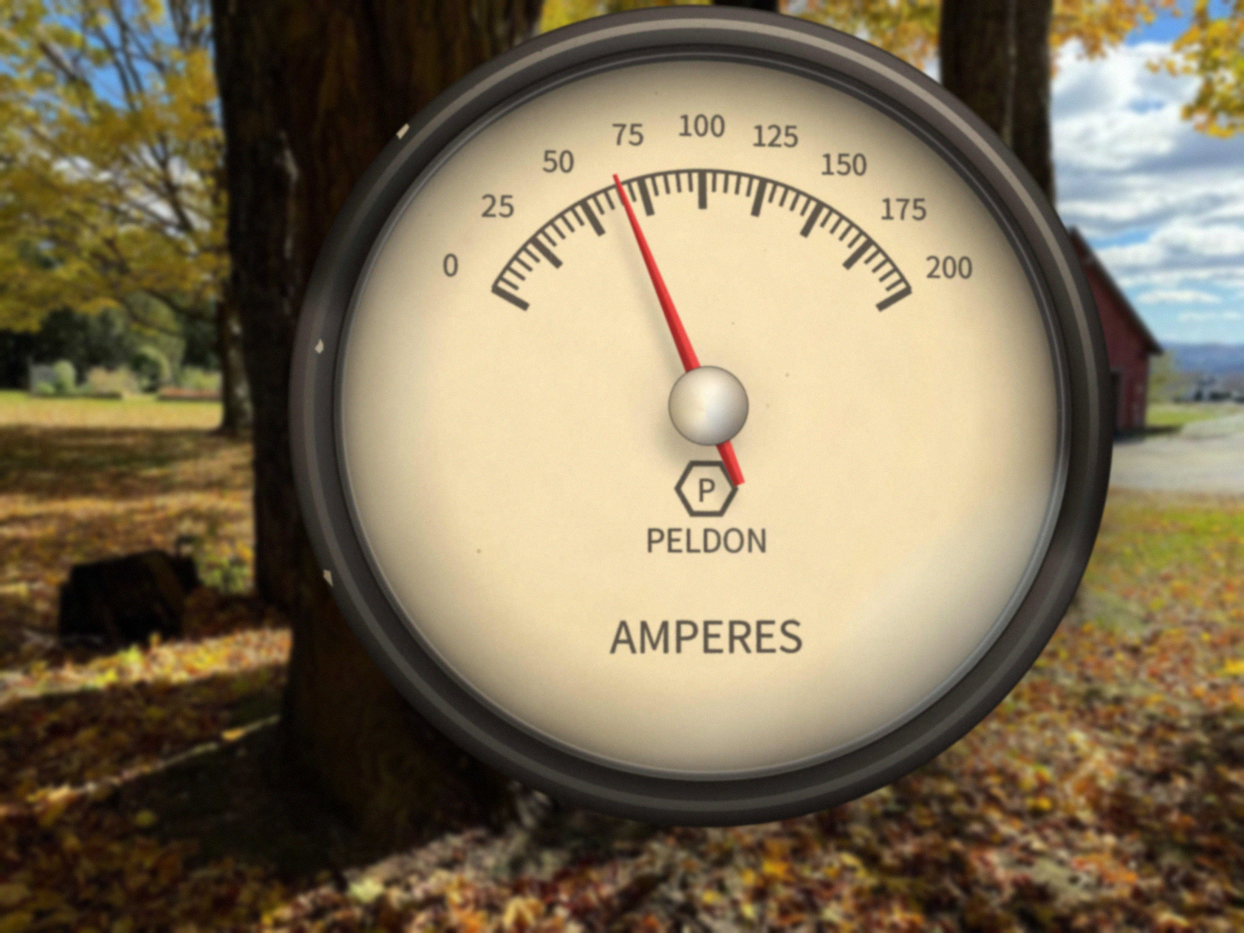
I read 65 A
